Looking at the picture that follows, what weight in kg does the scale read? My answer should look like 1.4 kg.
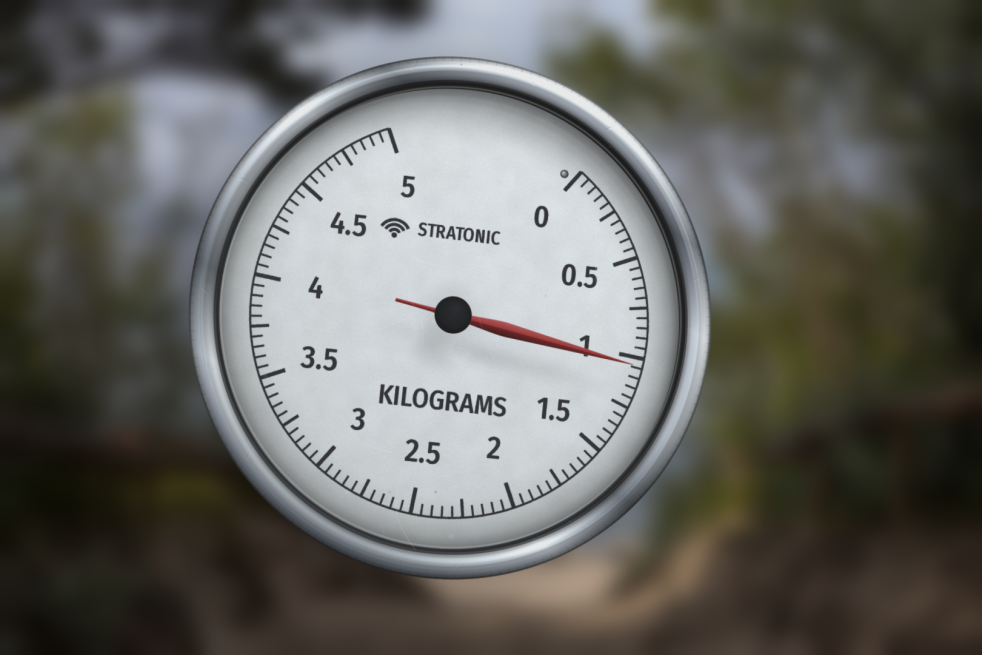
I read 1.05 kg
